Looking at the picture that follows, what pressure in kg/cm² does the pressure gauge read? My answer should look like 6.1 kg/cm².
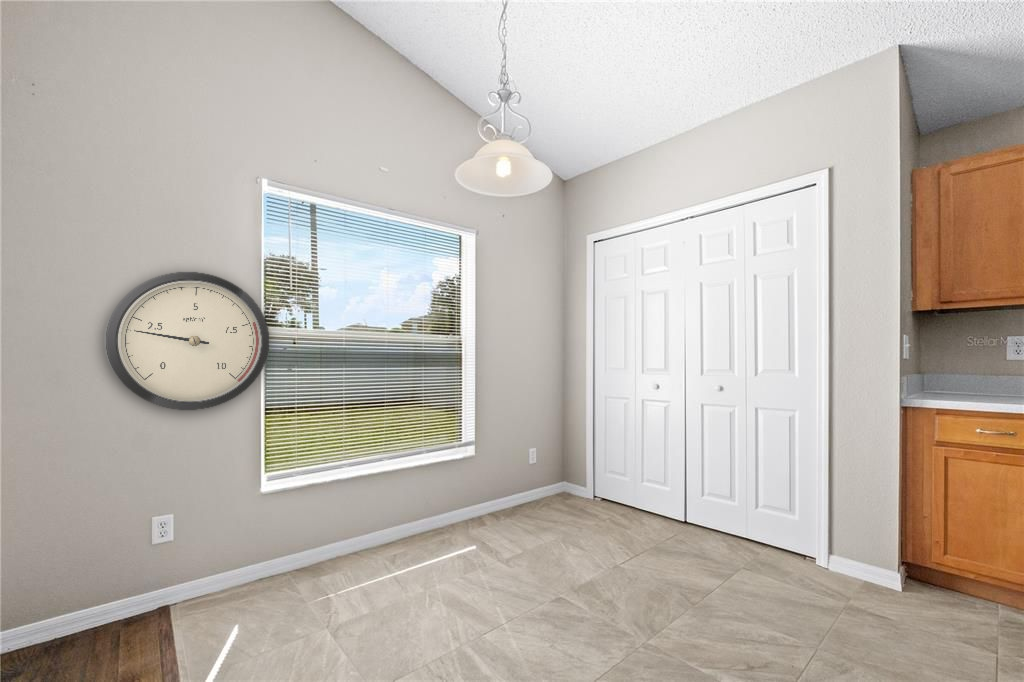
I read 2 kg/cm²
